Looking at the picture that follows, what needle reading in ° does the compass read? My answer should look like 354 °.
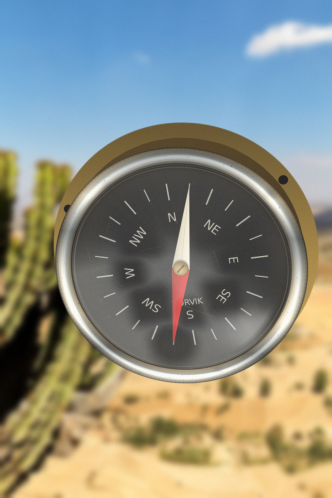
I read 195 °
